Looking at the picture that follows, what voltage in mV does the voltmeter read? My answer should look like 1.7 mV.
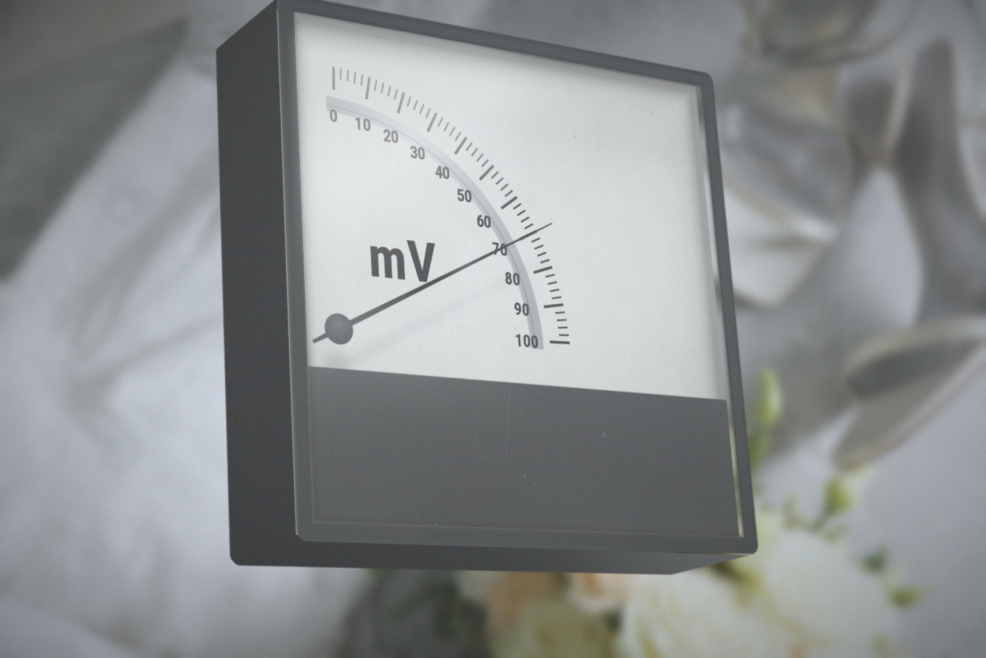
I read 70 mV
